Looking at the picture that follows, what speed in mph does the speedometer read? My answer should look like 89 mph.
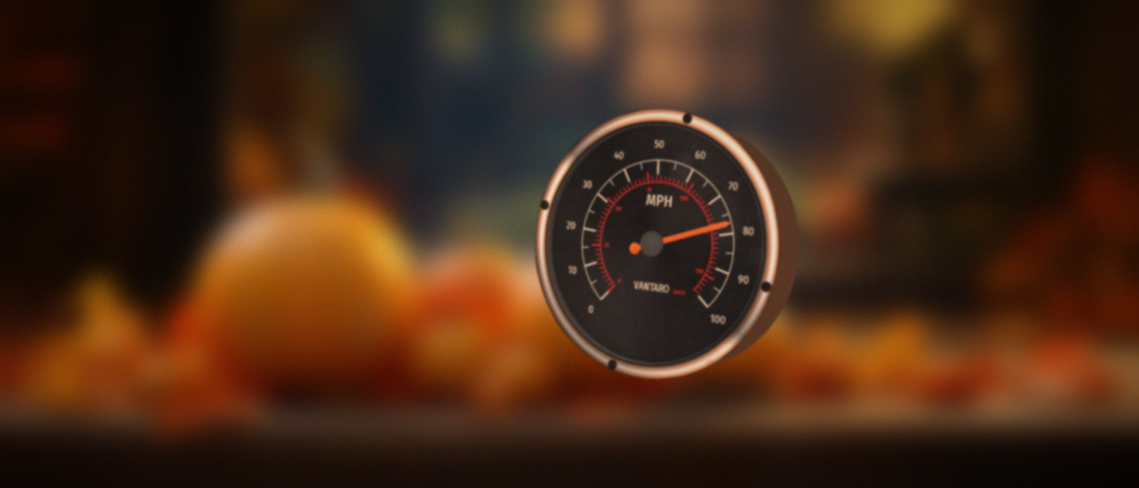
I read 77.5 mph
